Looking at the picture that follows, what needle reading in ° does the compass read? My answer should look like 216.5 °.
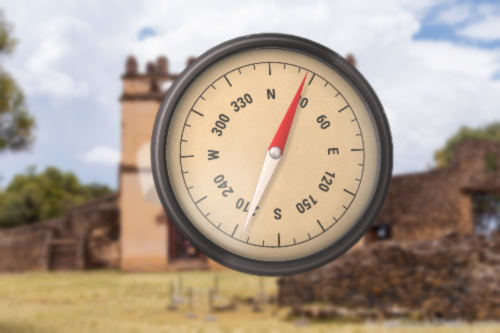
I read 25 °
